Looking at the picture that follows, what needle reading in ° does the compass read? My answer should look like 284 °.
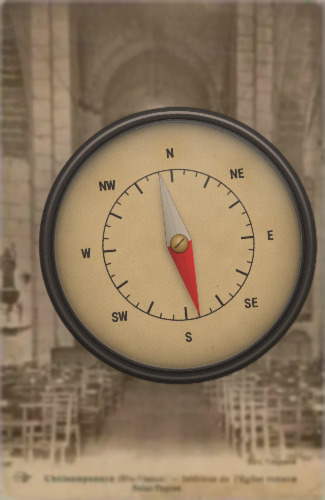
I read 170 °
